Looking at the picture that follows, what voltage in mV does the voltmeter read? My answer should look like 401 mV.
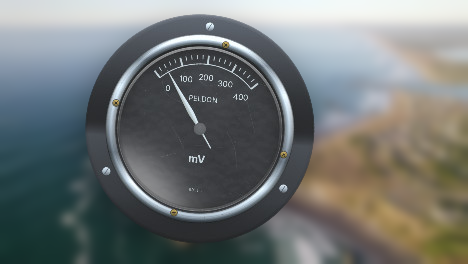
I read 40 mV
